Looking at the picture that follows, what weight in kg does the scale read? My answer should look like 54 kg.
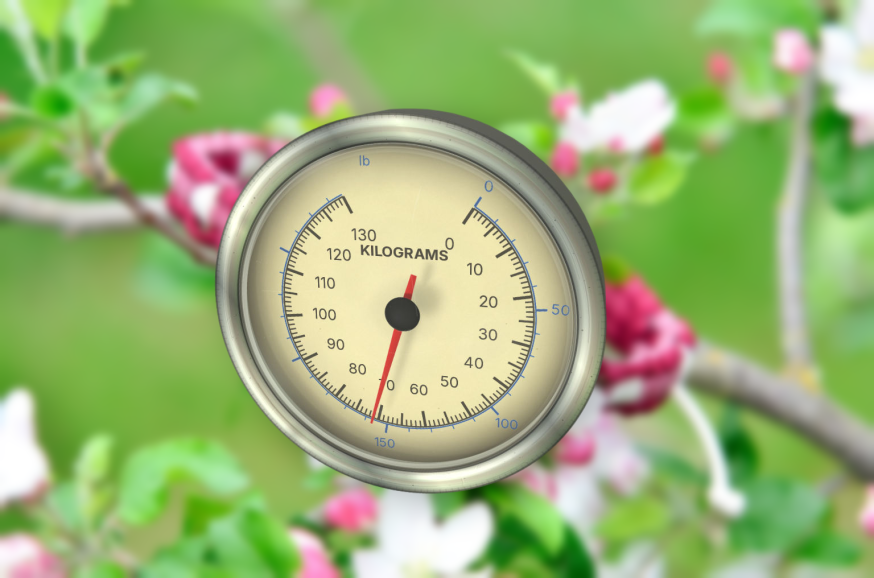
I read 71 kg
